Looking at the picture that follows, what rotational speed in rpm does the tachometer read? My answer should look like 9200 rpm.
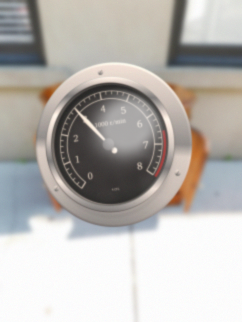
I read 3000 rpm
